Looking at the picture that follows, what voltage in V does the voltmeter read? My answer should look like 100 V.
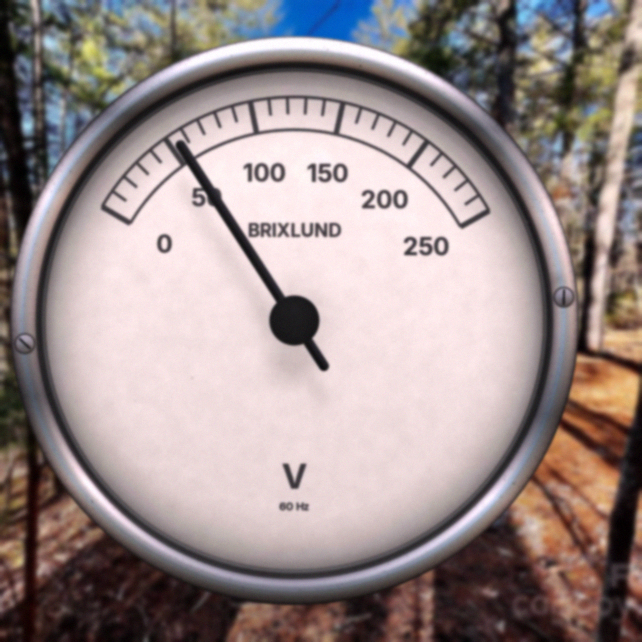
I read 55 V
